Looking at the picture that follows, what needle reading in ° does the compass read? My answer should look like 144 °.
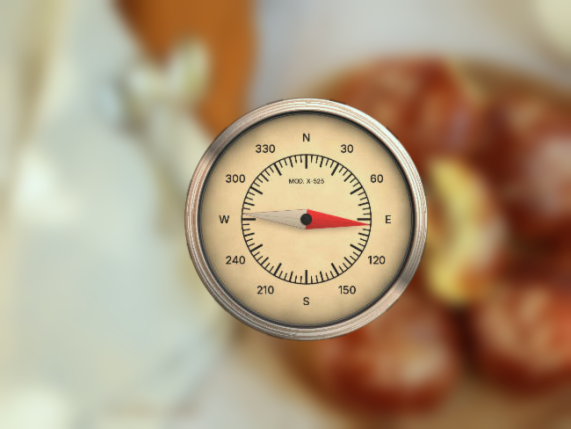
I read 95 °
